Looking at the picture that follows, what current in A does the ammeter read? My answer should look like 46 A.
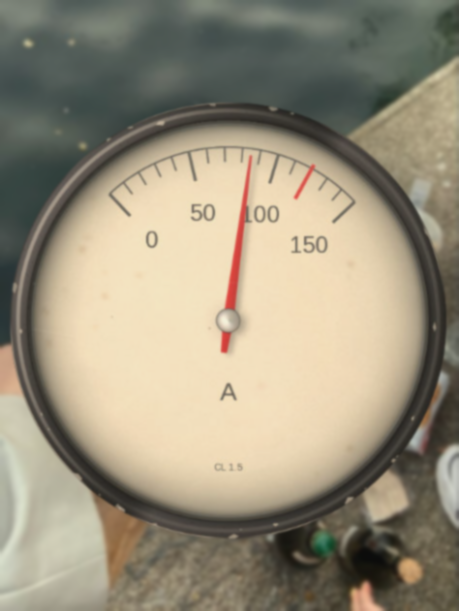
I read 85 A
